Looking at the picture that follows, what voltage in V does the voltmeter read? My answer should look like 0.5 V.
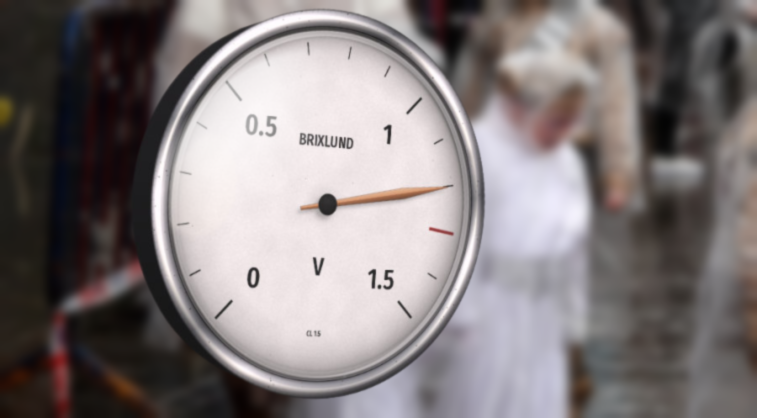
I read 1.2 V
